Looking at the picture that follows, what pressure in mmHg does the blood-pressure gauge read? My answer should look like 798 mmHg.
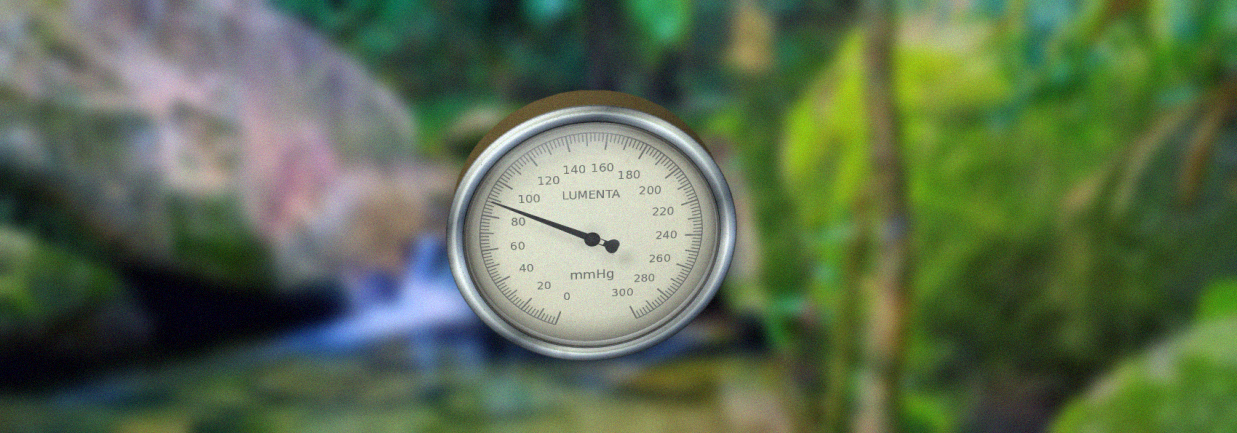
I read 90 mmHg
